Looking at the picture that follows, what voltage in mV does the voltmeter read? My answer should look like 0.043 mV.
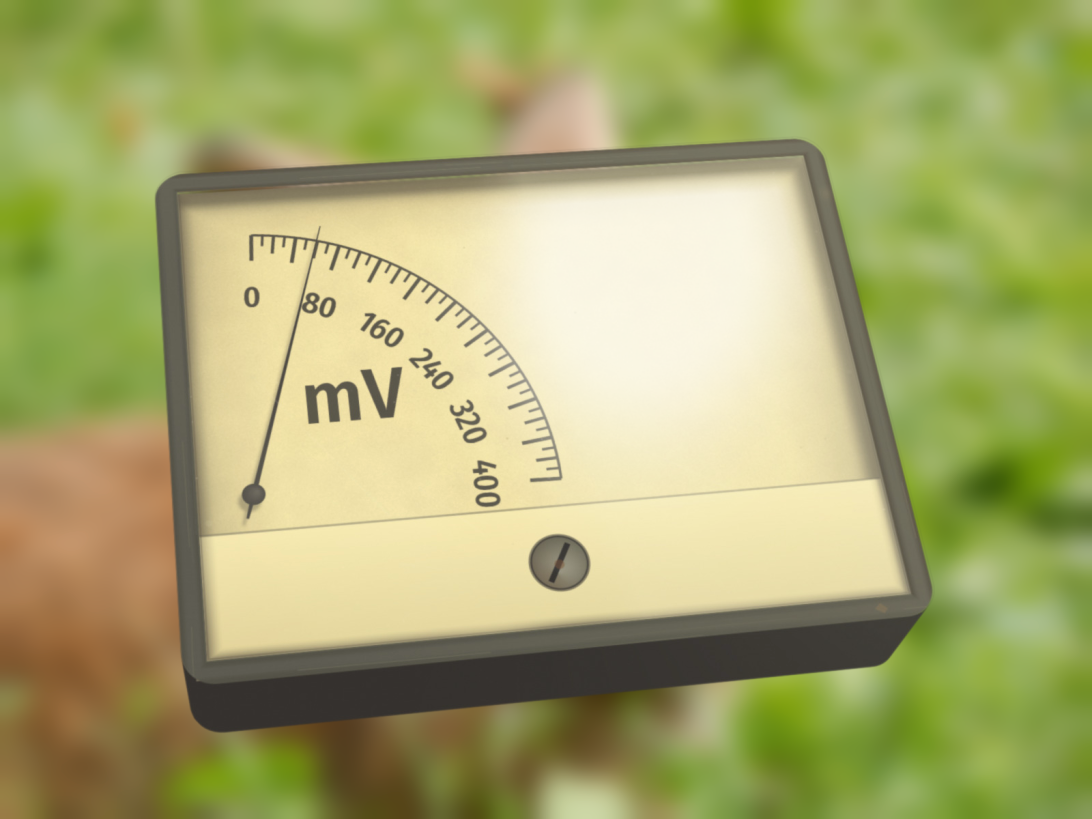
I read 60 mV
